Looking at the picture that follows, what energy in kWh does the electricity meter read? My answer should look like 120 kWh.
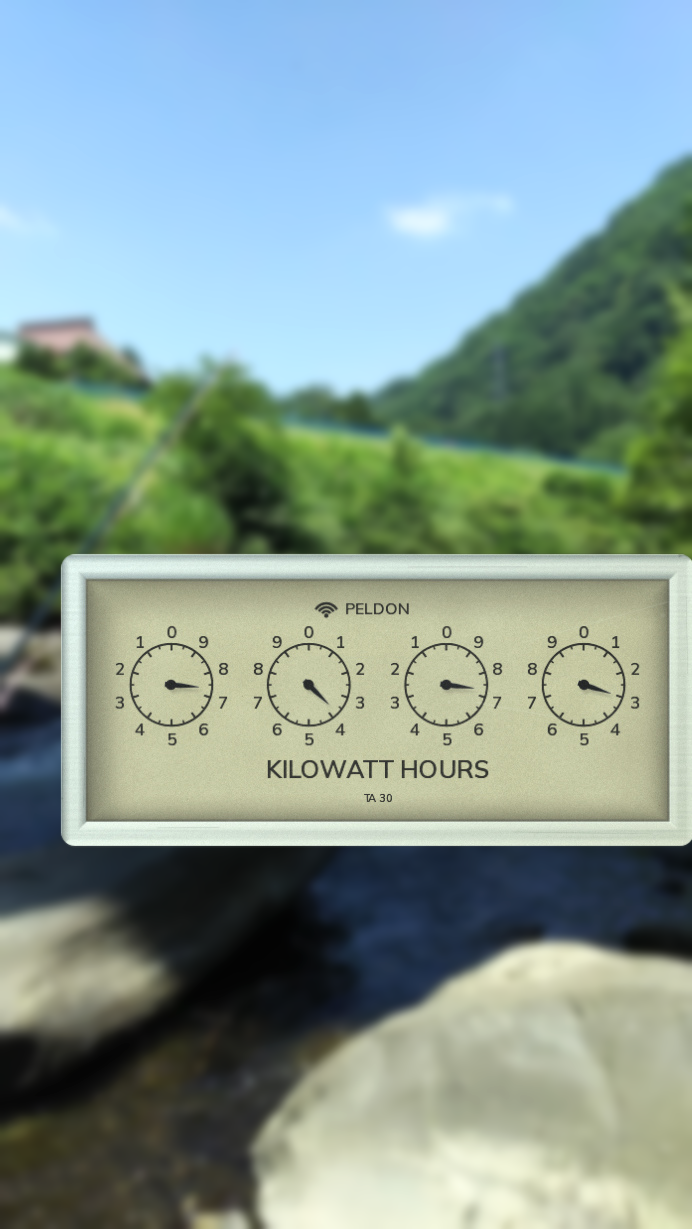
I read 7373 kWh
